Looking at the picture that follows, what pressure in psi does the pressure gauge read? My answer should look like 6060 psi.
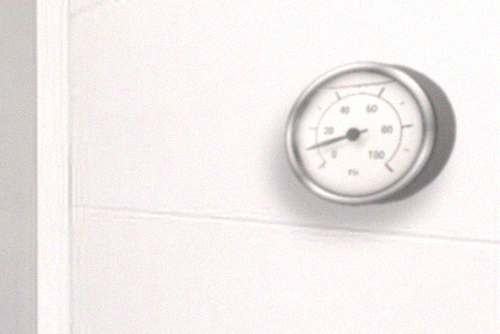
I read 10 psi
